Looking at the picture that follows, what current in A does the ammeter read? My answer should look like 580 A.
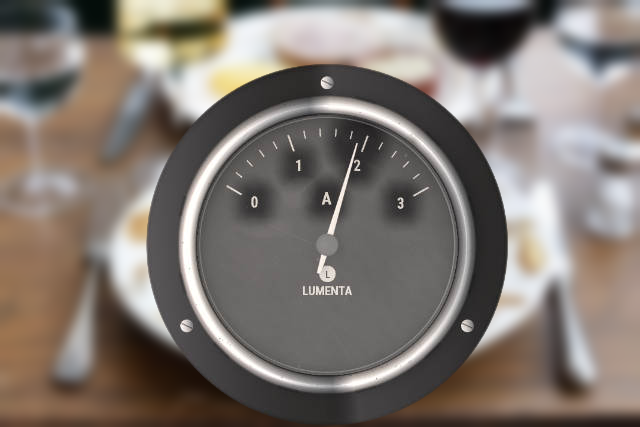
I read 1.9 A
